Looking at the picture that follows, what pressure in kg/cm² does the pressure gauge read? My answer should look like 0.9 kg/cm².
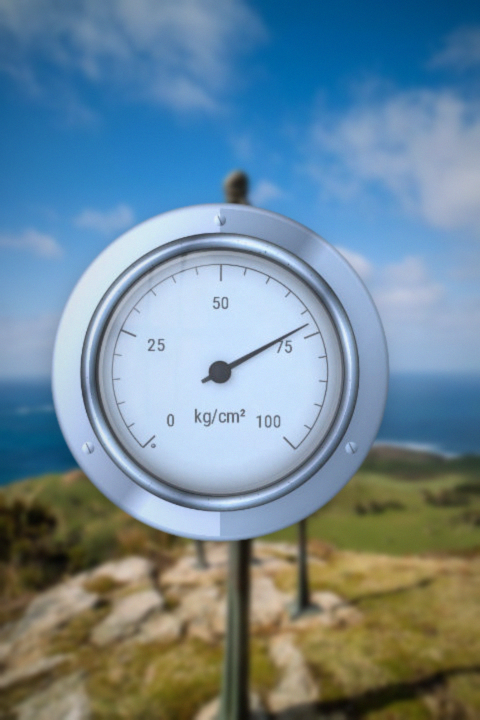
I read 72.5 kg/cm²
